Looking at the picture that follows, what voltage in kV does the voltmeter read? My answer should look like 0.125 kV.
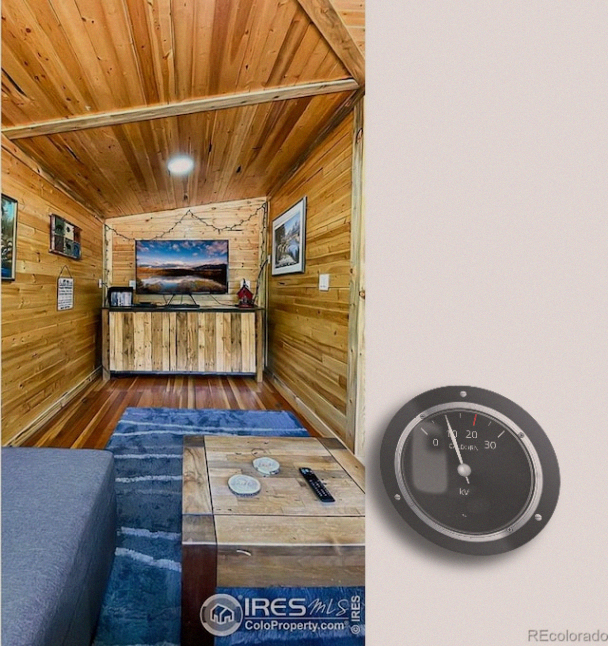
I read 10 kV
